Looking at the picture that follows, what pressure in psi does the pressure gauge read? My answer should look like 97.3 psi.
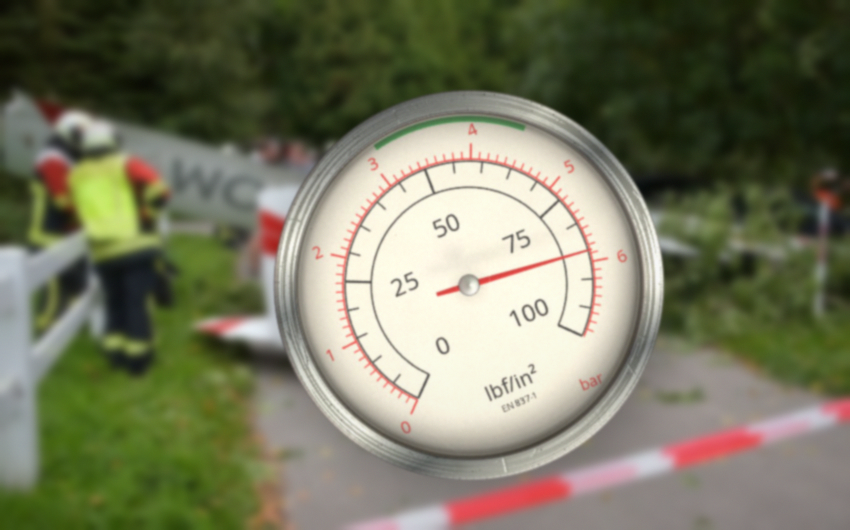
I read 85 psi
